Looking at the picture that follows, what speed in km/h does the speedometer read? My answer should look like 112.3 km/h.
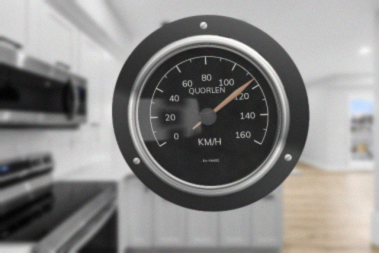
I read 115 km/h
